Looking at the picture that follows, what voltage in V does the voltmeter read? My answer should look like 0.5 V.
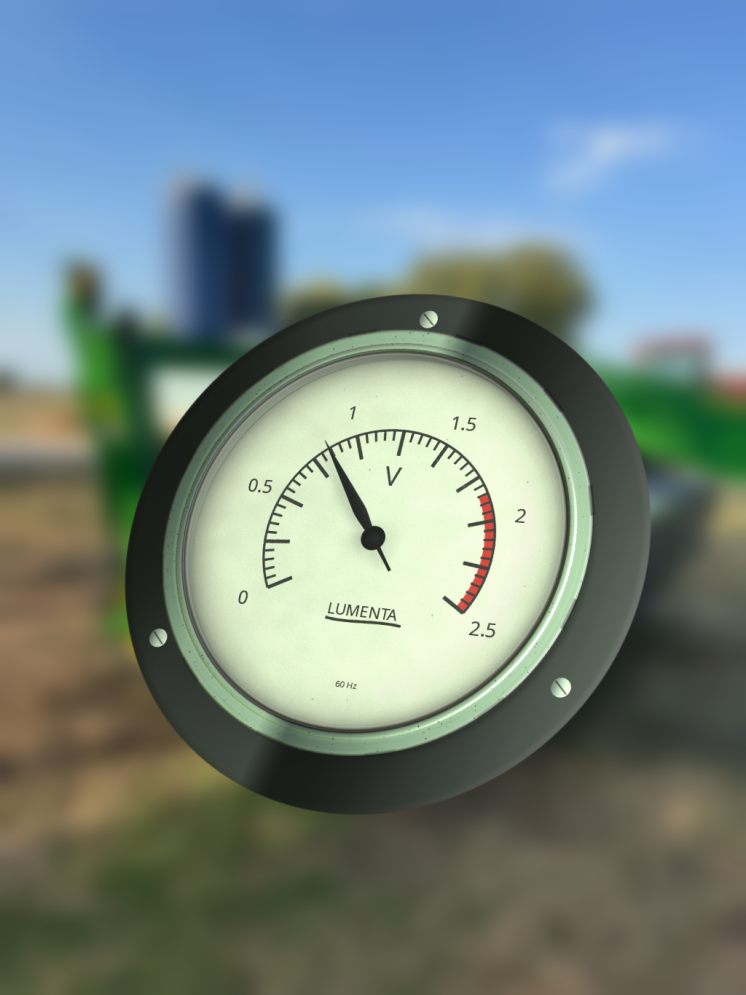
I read 0.85 V
